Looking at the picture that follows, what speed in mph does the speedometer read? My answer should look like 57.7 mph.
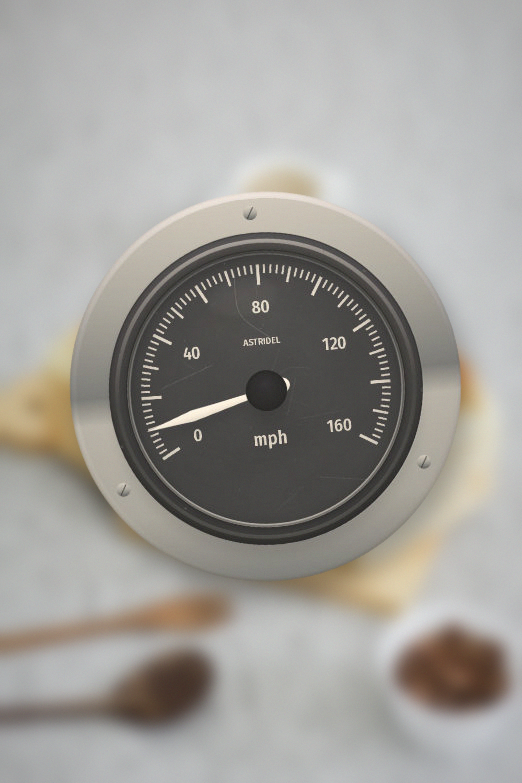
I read 10 mph
